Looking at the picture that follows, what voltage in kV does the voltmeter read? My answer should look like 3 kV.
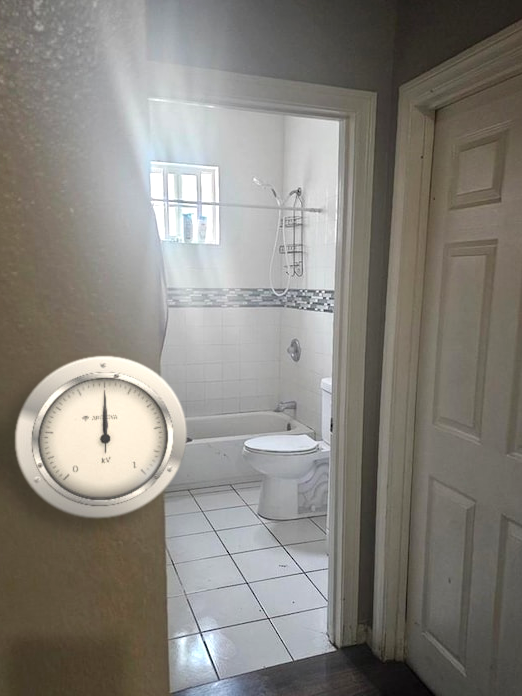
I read 0.5 kV
